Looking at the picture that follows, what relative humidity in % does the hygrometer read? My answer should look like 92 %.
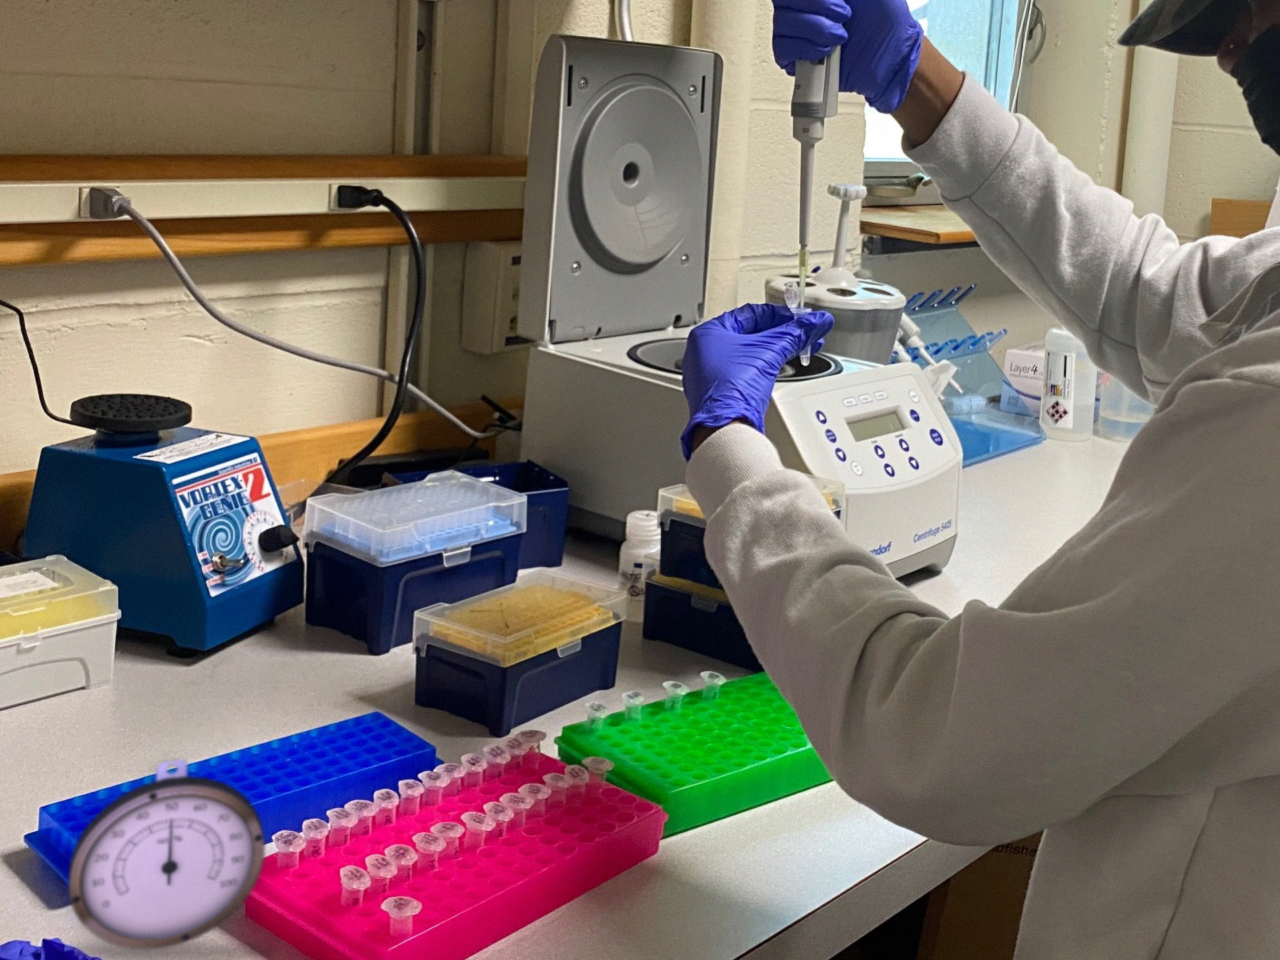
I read 50 %
